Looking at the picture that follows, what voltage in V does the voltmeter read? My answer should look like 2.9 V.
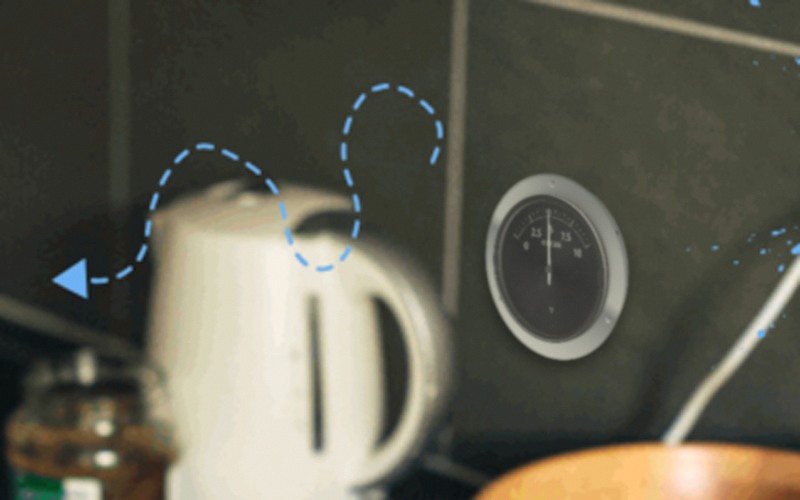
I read 5 V
